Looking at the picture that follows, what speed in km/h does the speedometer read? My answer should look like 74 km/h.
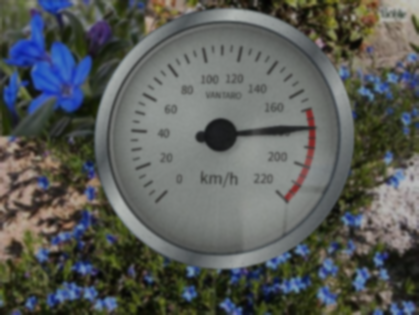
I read 180 km/h
